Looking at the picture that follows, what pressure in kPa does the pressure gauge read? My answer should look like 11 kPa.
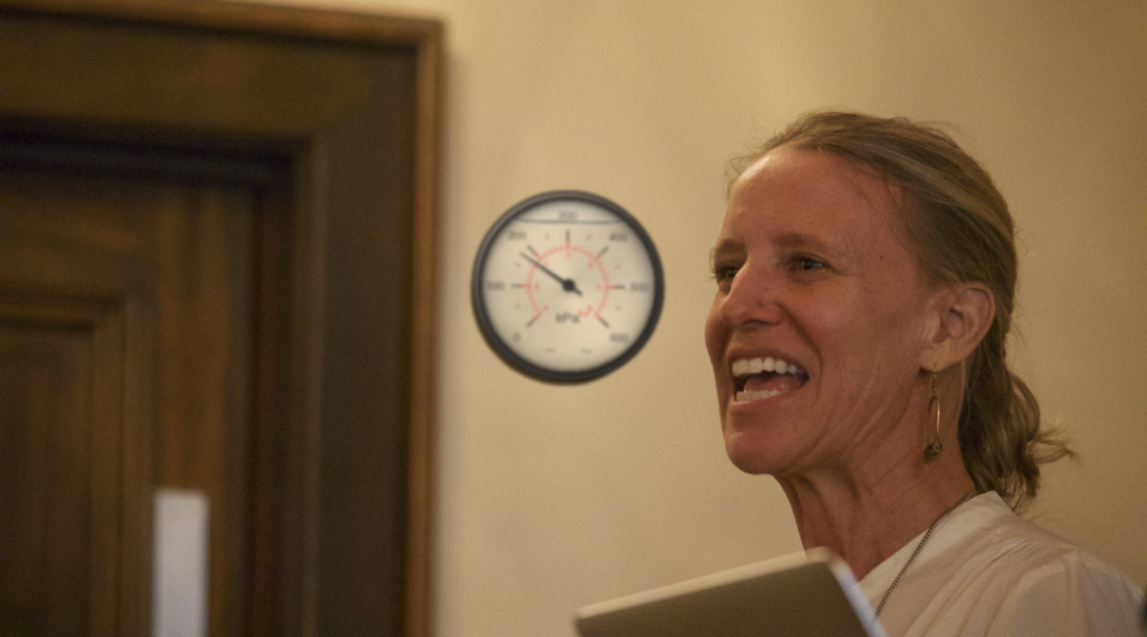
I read 175 kPa
